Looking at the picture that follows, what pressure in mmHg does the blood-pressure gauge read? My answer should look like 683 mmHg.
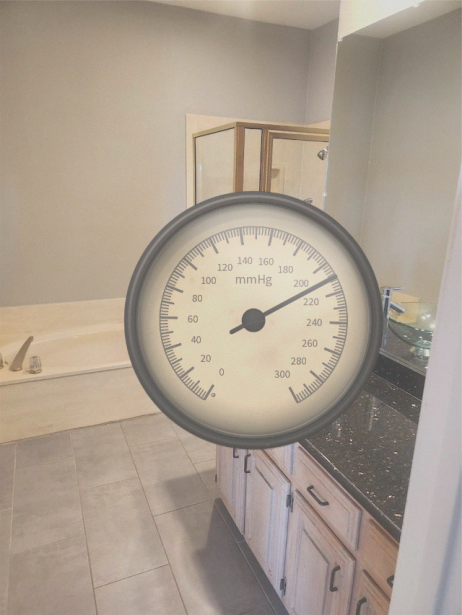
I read 210 mmHg
